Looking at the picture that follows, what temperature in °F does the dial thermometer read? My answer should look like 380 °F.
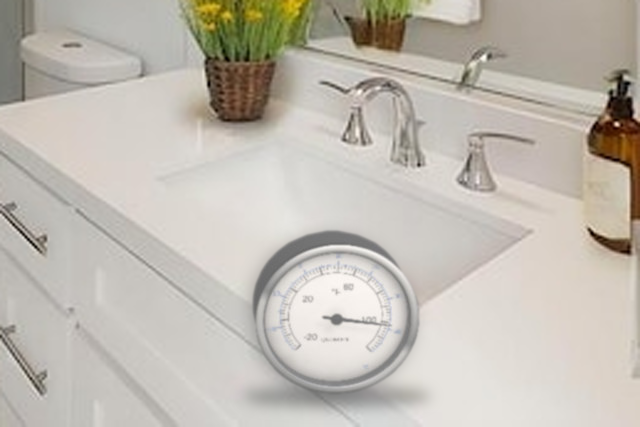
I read 100 °F
